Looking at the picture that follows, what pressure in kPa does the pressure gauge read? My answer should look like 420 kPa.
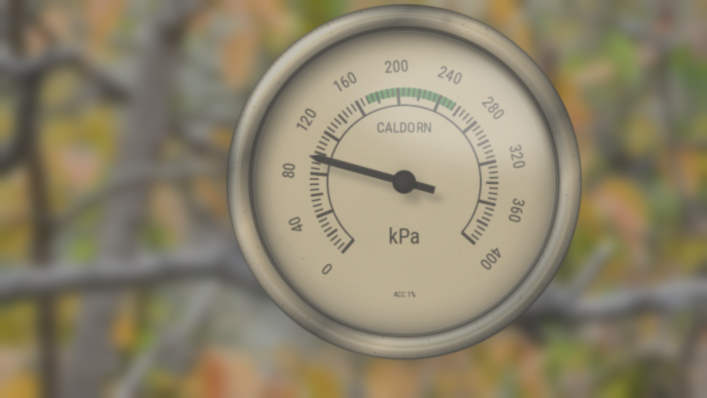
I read 95 kPa
